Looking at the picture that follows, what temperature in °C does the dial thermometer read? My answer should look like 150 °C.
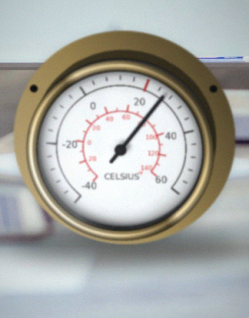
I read 26 °C
